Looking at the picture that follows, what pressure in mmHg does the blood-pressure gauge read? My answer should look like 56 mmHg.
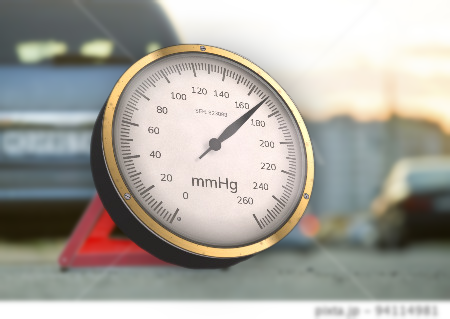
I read 170 mmHg
